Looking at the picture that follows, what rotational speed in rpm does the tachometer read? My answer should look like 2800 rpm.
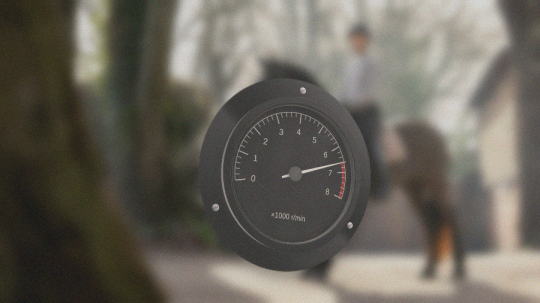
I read 6600 rpm
